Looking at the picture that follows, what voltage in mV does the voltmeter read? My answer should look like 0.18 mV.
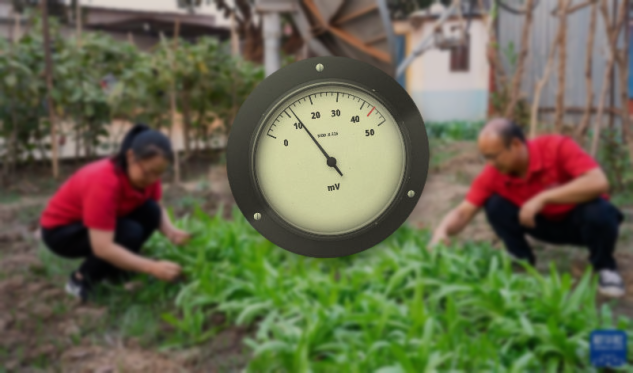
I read 12 mV
